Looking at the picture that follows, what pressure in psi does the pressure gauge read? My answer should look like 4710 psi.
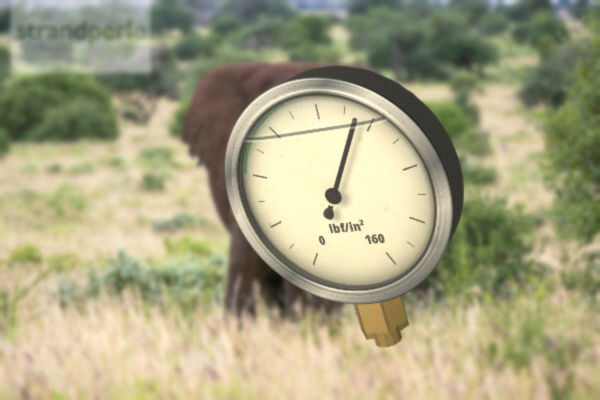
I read 95 psi
